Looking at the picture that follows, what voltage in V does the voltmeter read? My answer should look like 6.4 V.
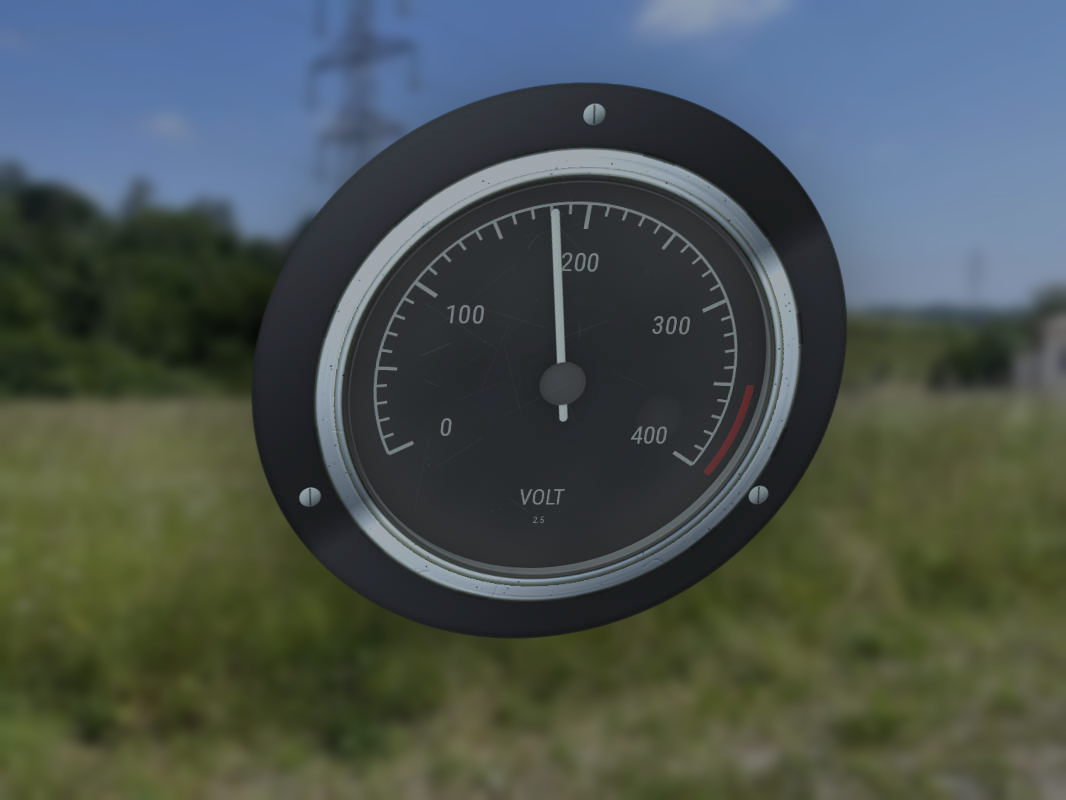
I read 180 V
